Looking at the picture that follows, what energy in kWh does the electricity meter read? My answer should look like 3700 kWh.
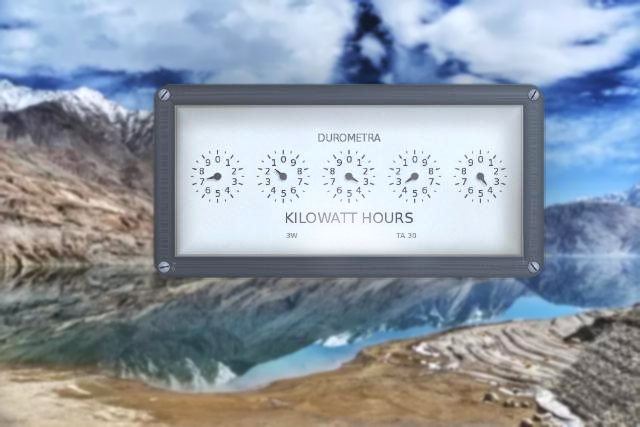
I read 71334 kWh
